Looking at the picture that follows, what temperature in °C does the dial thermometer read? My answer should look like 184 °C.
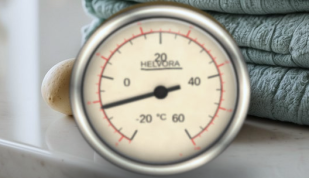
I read -8 °C
